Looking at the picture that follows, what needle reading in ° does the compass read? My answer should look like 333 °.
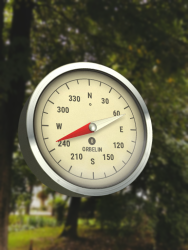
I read 247.5 °
